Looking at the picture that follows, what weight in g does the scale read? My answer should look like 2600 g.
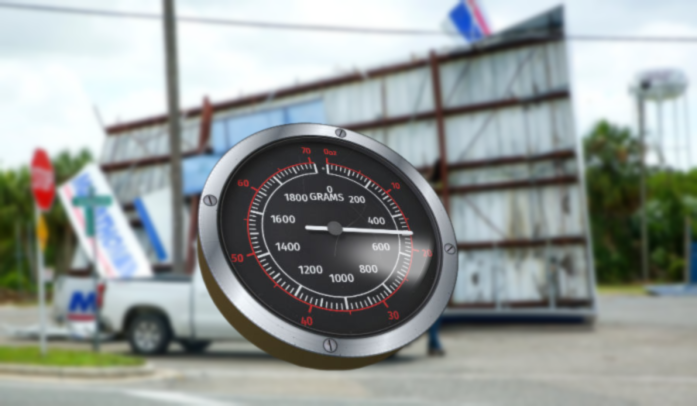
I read 500 g
